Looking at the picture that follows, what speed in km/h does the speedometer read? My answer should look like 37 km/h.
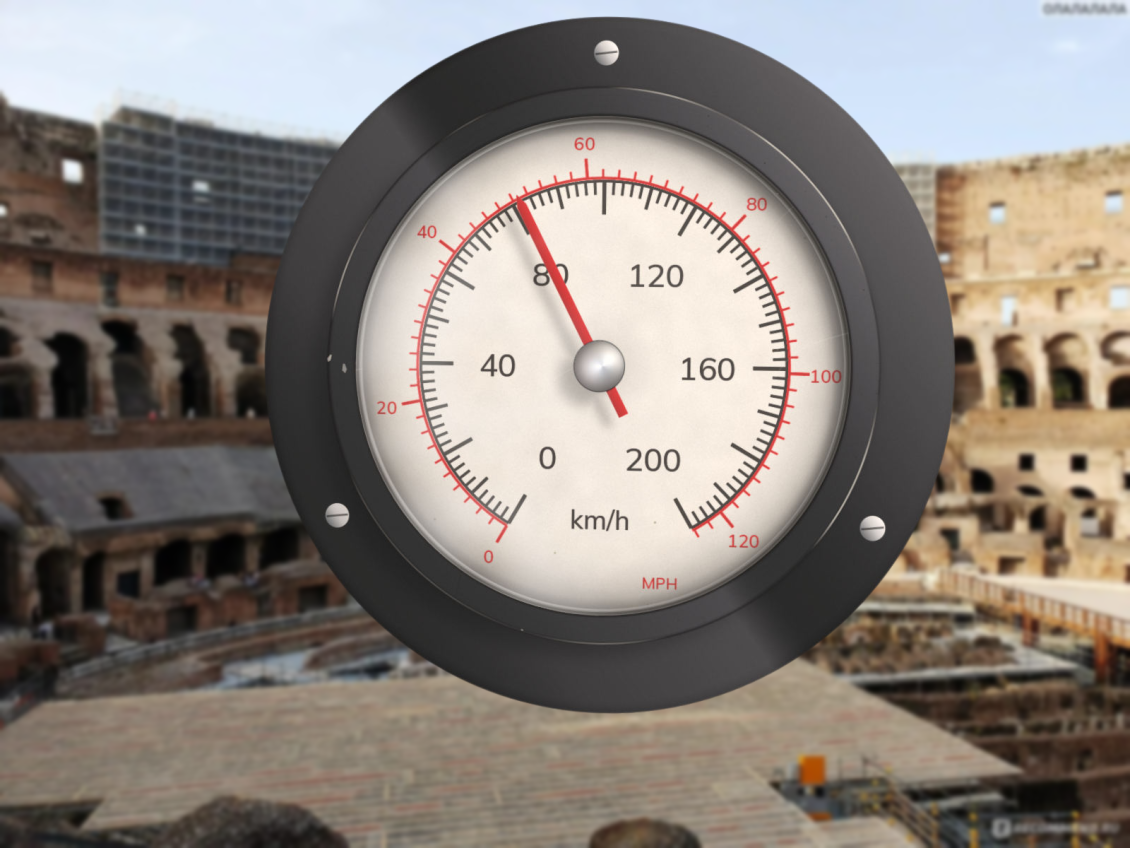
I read 82 km/h
